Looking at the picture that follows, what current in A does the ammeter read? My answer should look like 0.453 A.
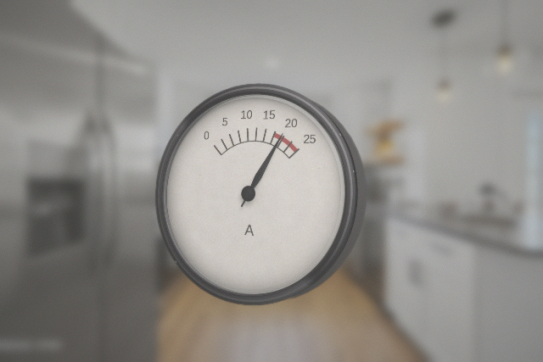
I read 20 A
